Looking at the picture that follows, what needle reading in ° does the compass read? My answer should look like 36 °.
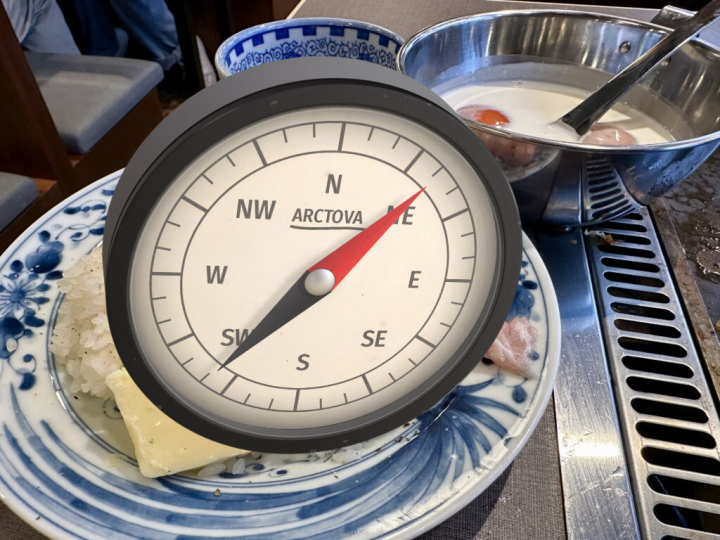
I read 40 °
